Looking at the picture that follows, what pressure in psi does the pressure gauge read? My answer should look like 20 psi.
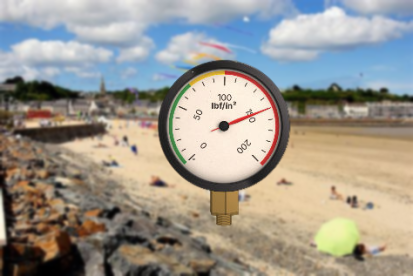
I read 150 psi
